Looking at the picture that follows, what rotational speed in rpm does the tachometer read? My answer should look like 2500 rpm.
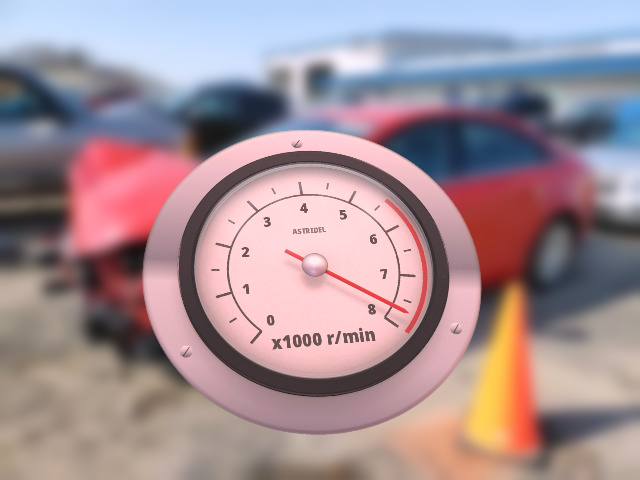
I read 7750 rpm
